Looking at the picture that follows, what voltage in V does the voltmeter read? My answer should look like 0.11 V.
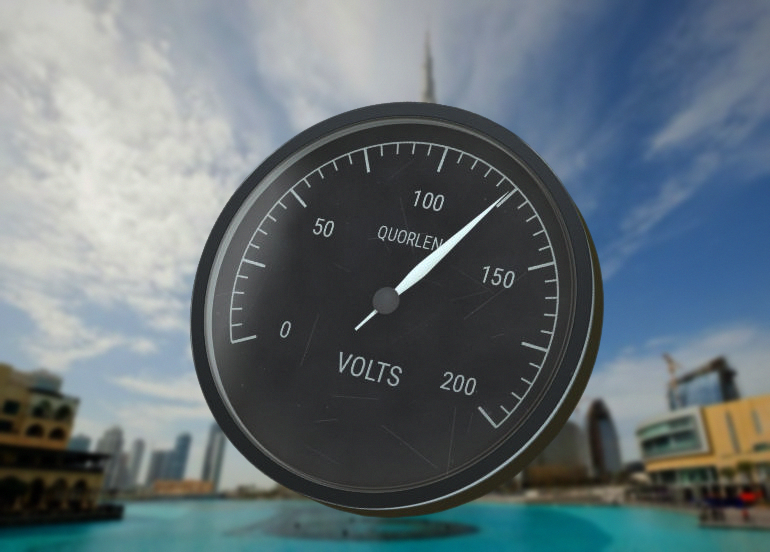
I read 125 V
